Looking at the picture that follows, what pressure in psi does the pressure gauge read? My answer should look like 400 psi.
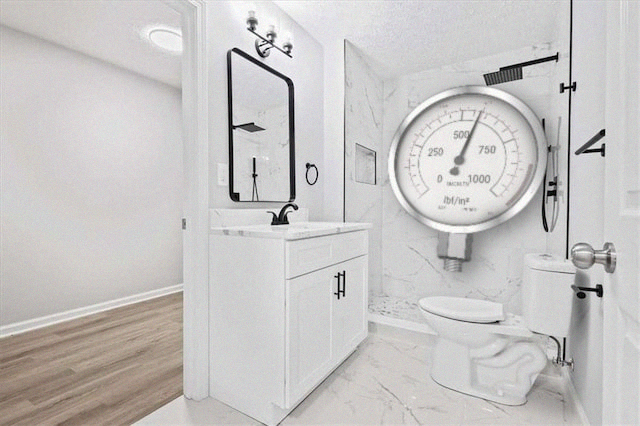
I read 575 psi
